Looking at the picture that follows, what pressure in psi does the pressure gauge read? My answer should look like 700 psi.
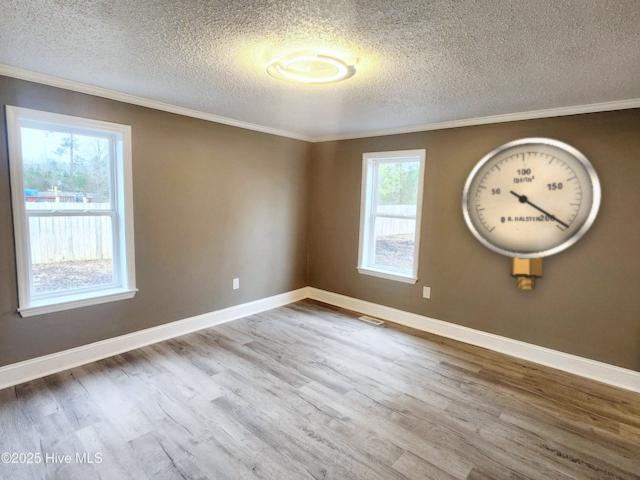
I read 195 psi
